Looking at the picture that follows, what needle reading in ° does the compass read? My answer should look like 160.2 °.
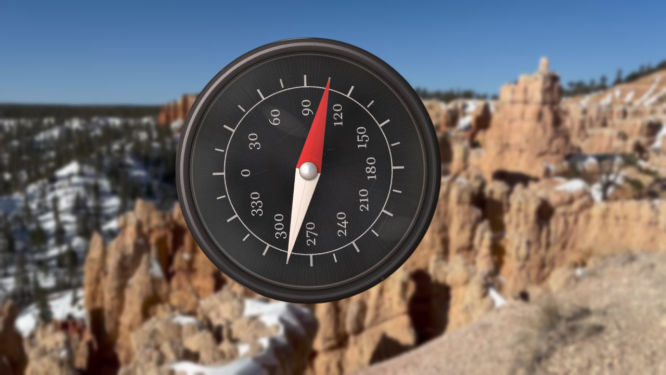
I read 105 °
